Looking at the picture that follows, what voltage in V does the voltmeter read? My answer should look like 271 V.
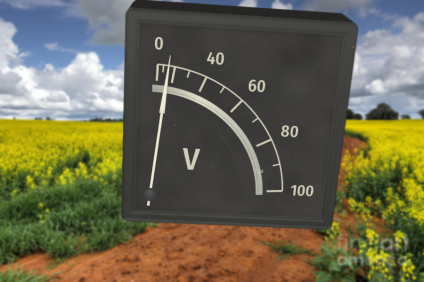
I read 15 V
